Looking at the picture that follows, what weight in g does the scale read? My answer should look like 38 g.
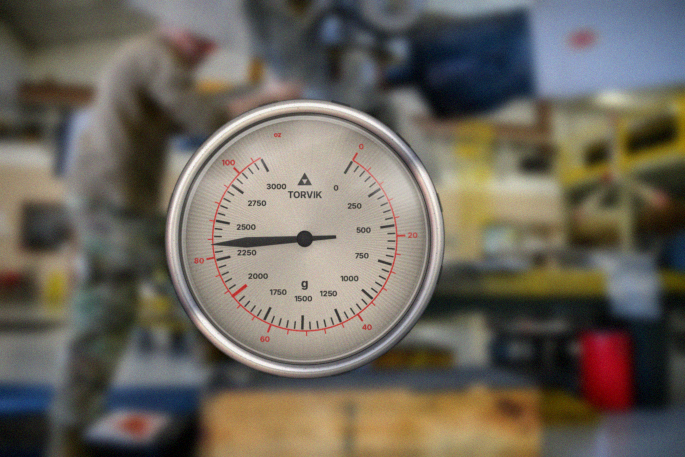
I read 2350 g
